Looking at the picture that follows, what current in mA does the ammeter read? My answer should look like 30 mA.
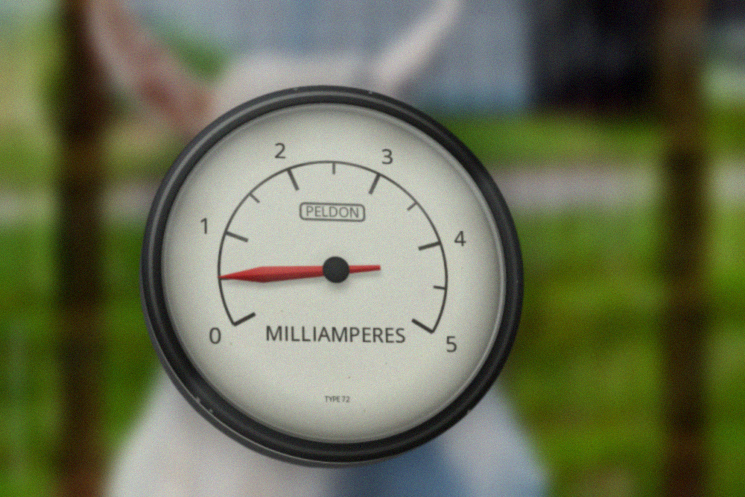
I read 0.5 mA
